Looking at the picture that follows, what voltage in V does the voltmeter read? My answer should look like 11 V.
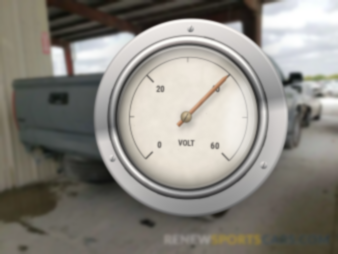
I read 40 V
